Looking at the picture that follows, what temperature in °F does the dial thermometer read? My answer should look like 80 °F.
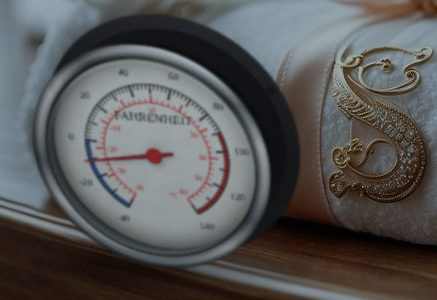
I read -10 °F
